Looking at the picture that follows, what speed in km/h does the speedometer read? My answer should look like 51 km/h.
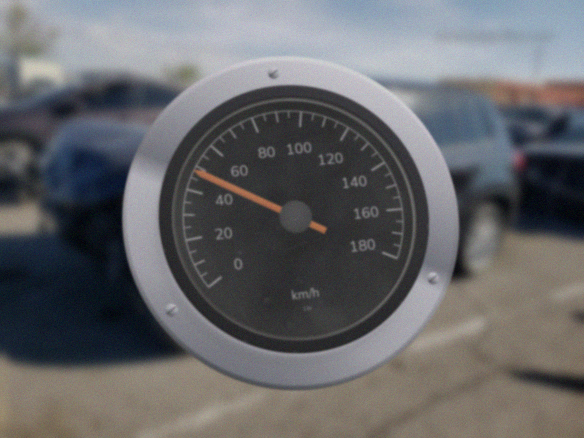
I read 47.5 km/h
